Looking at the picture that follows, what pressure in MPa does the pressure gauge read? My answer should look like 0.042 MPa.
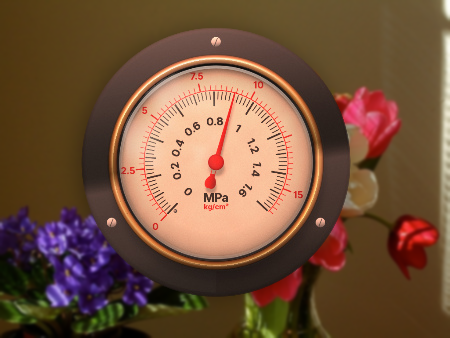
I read 0.9 MPa
